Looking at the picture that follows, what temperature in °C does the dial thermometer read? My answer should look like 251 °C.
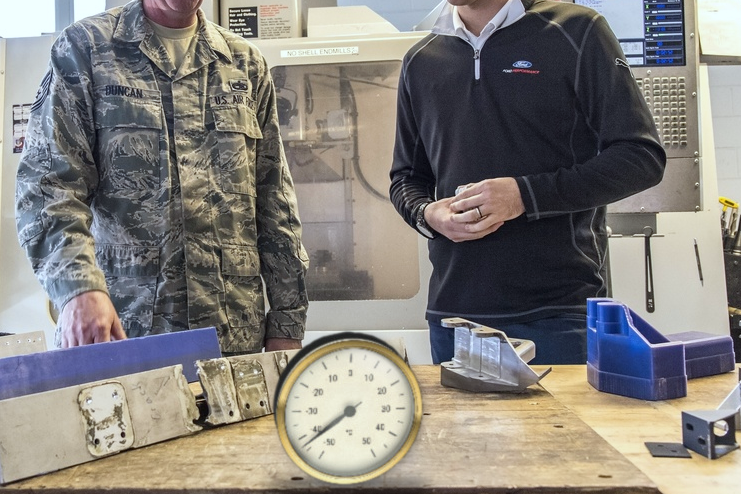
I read -42.5 °C
